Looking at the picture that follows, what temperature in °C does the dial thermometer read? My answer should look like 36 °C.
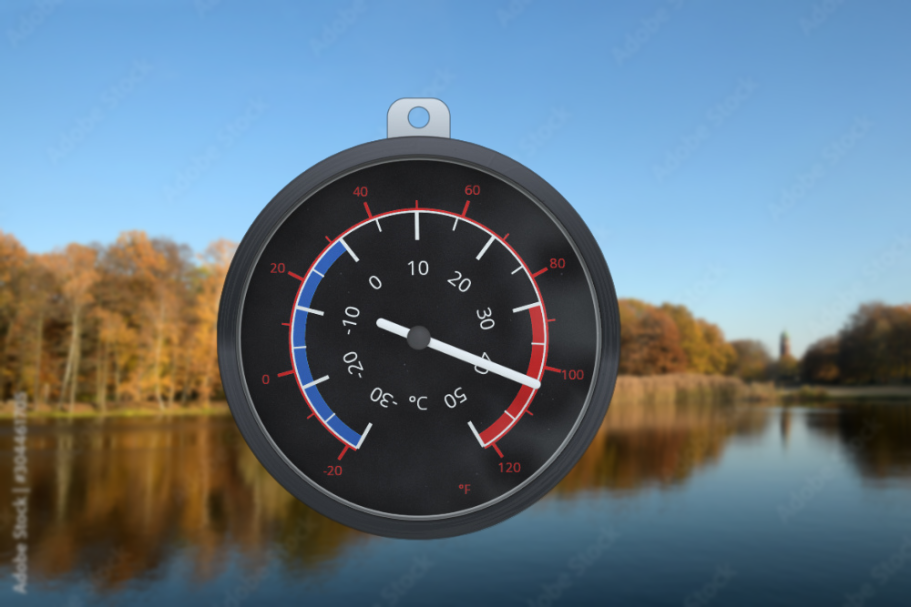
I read 40 °C
